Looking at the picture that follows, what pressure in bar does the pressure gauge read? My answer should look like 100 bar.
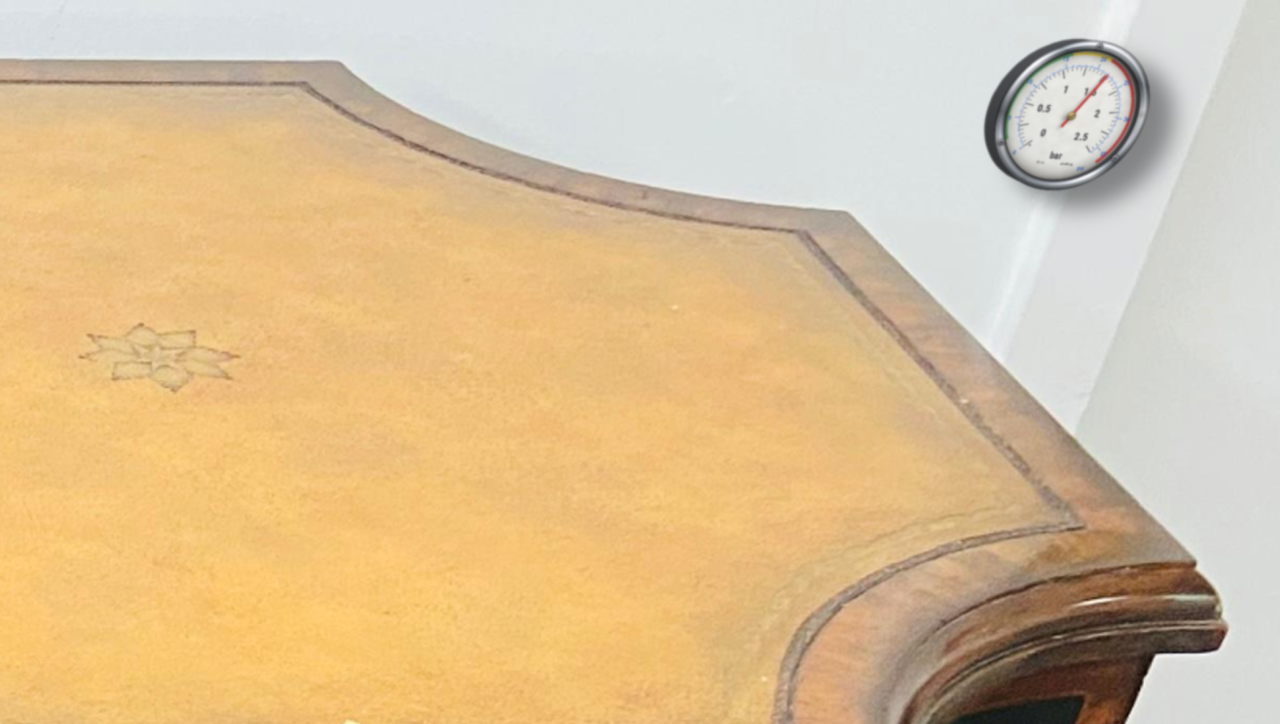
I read 1.5 bar
